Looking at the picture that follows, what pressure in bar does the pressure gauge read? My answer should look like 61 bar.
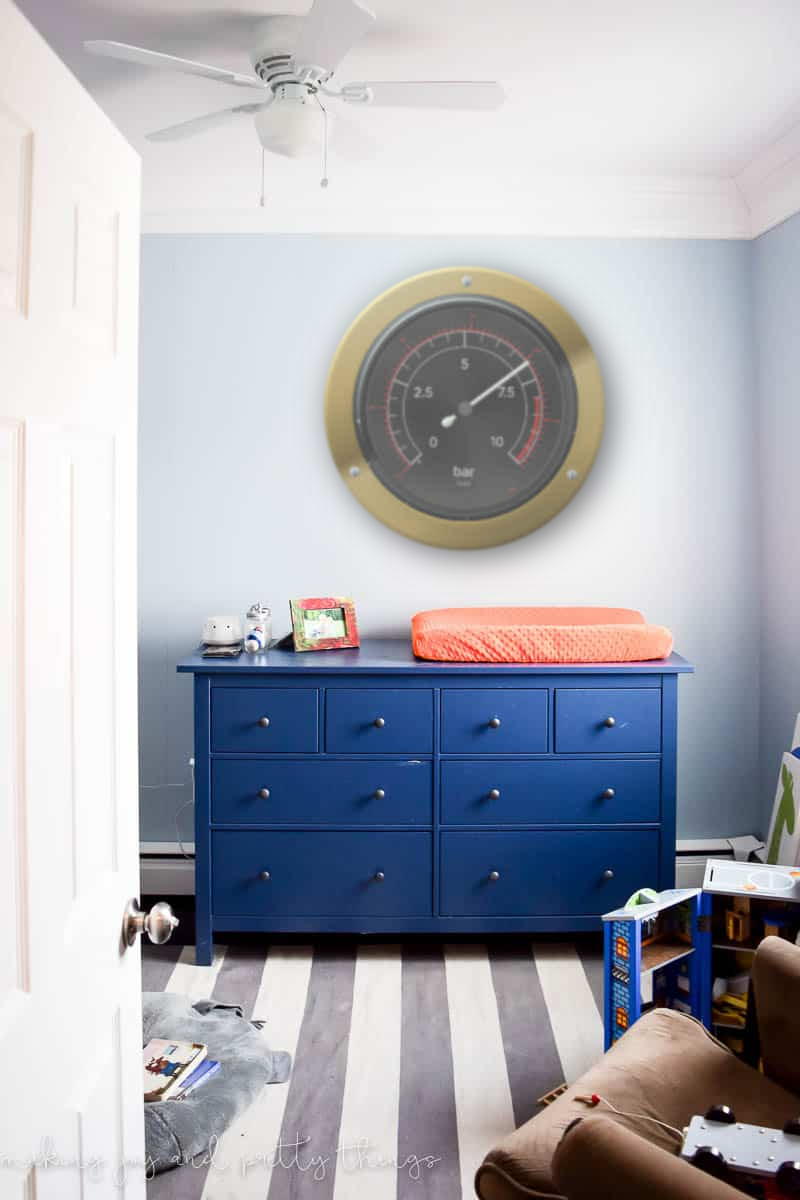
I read 7 bar
